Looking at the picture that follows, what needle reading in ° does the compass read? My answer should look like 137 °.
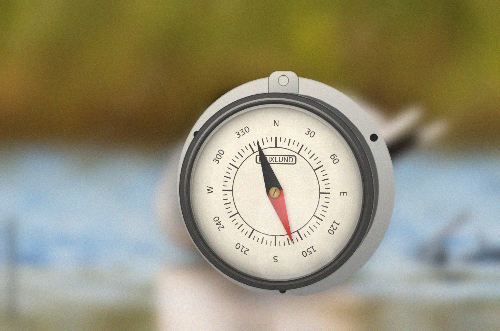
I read 160 °
